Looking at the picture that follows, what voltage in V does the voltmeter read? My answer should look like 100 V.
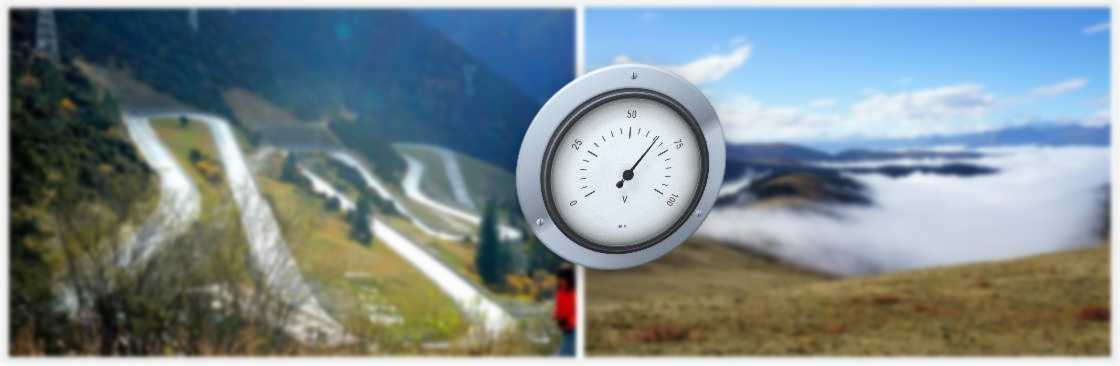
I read 65 V
